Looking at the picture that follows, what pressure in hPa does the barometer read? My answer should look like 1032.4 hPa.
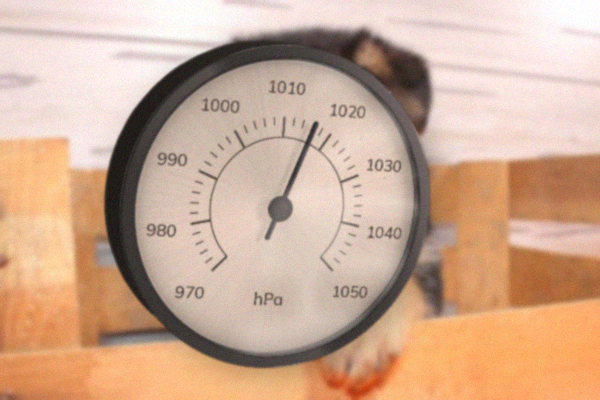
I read 1016 hPa
